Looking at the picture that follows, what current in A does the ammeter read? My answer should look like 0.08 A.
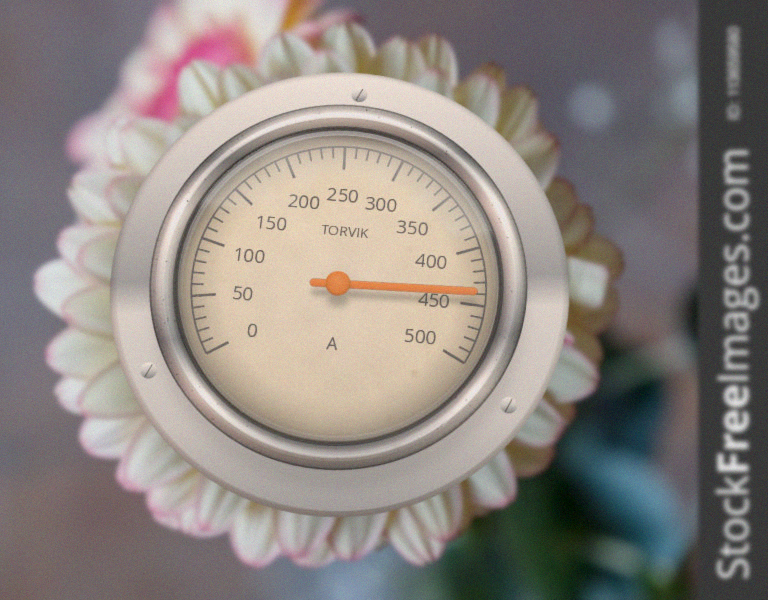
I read 440 A
